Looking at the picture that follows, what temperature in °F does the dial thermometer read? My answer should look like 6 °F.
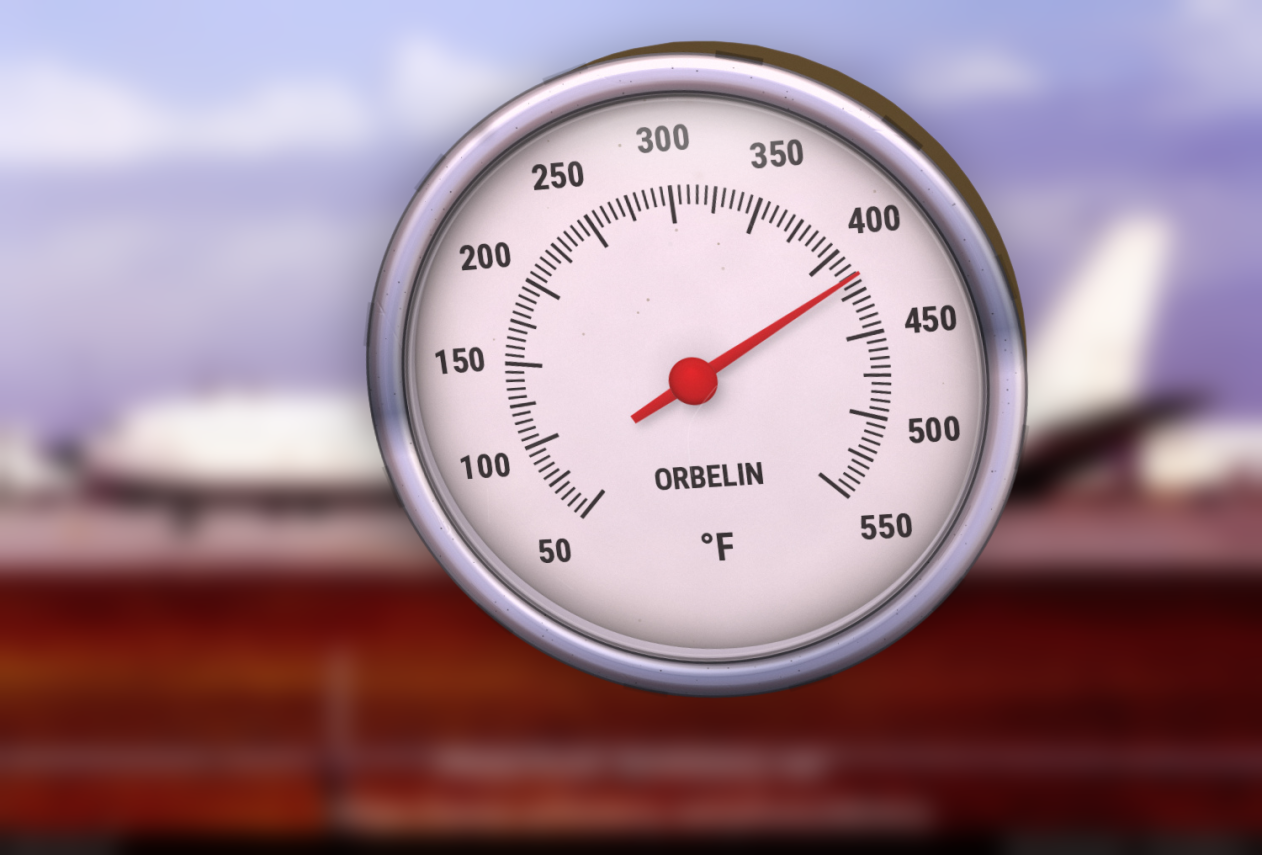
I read 415 °F
